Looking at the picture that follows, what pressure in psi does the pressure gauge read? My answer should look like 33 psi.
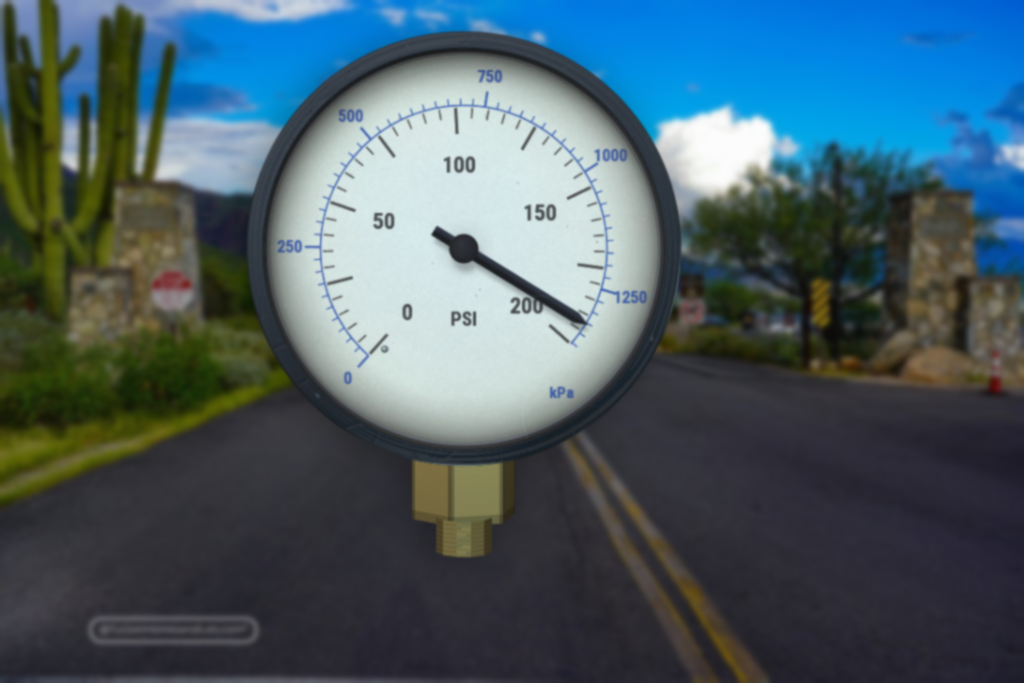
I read 192.5 psi
